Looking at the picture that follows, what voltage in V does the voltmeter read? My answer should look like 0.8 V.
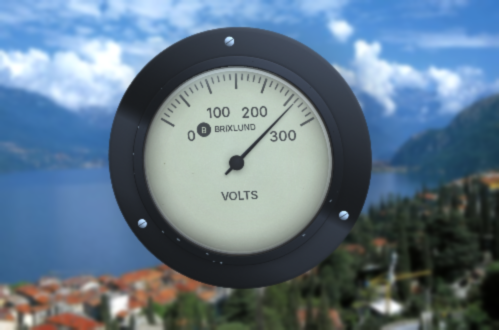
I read 260 V
